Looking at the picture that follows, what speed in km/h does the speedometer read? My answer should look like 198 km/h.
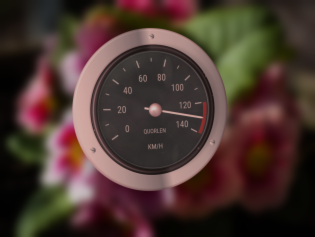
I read 130 km/h
